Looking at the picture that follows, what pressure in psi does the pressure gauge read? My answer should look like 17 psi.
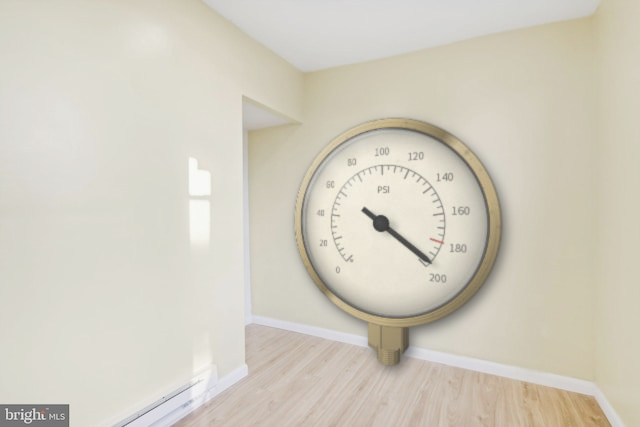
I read 195 psi
